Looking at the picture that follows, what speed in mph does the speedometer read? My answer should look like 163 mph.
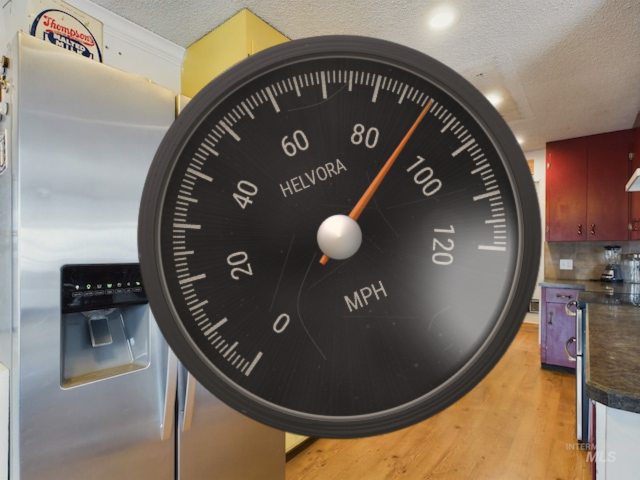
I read 90 mph
